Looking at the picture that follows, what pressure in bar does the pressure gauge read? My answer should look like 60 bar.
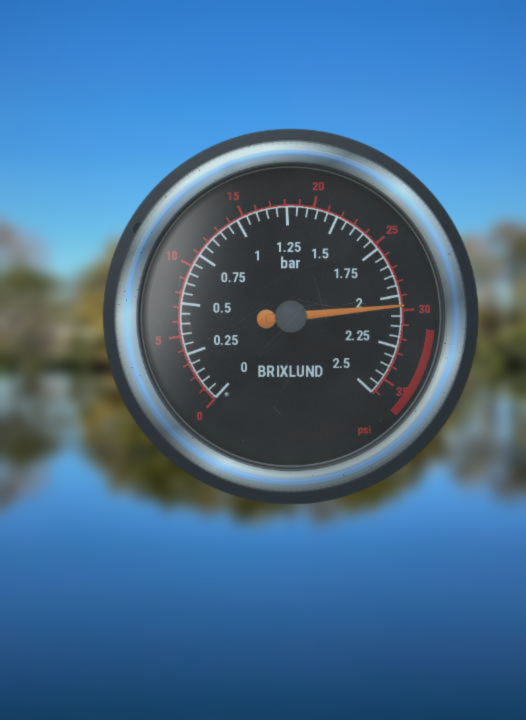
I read 2.05 bar
